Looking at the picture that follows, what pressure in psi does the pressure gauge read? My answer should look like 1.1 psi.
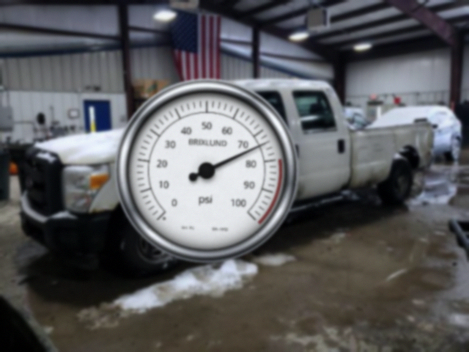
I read 74 psi
